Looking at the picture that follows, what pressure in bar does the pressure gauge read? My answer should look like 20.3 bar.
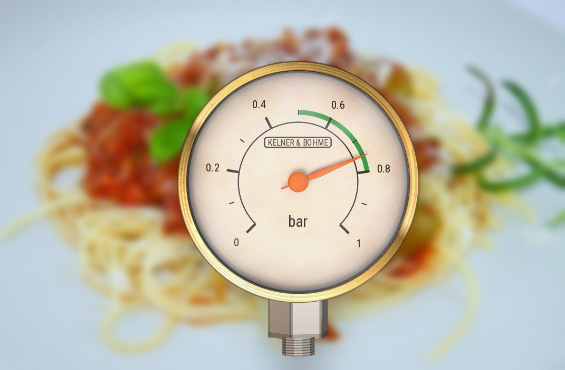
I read 0.75 bar
